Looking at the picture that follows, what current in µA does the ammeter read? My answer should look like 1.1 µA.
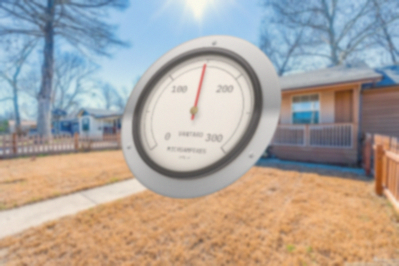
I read 150 µA
